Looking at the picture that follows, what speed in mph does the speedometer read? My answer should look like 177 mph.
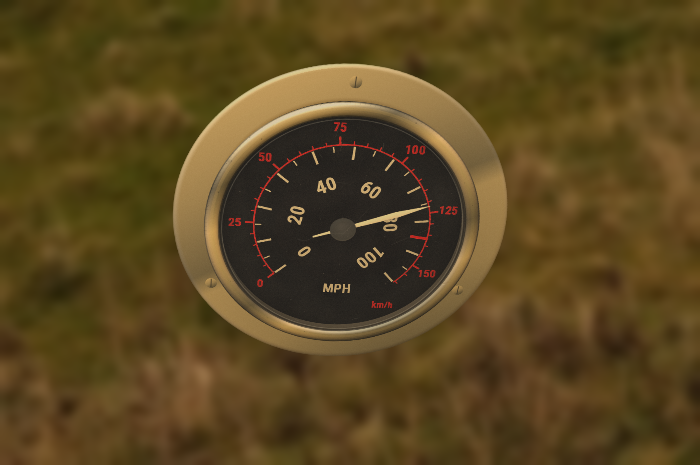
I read 75 mph
